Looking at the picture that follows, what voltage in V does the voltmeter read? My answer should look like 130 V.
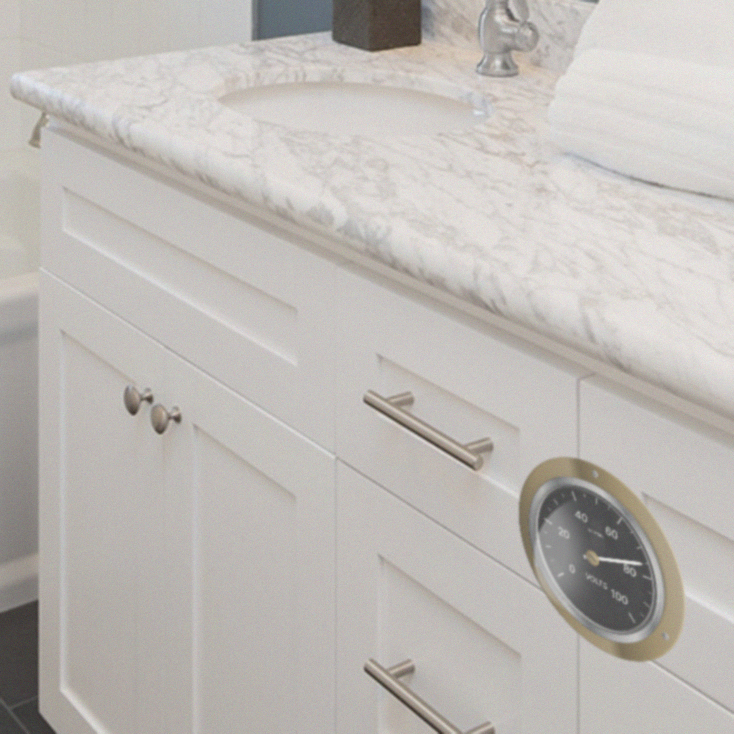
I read 75 V
